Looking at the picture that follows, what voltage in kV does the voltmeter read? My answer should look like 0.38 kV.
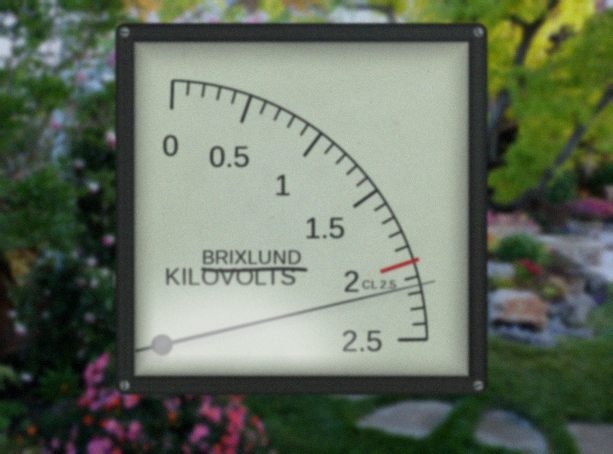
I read 2.15 kV
